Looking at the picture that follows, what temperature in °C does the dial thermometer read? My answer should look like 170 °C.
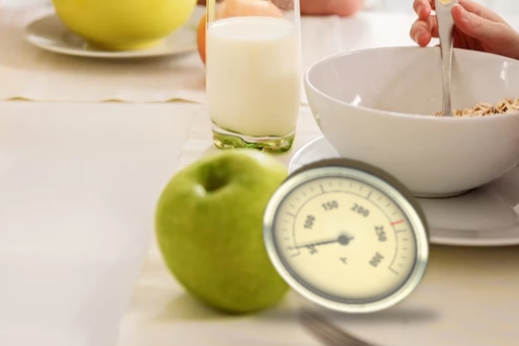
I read 60 °C
